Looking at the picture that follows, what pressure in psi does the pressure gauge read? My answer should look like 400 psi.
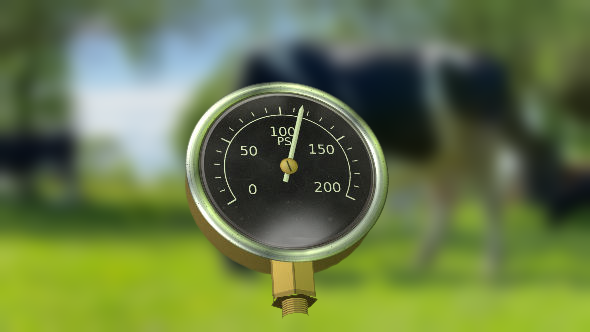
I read 115 psi
